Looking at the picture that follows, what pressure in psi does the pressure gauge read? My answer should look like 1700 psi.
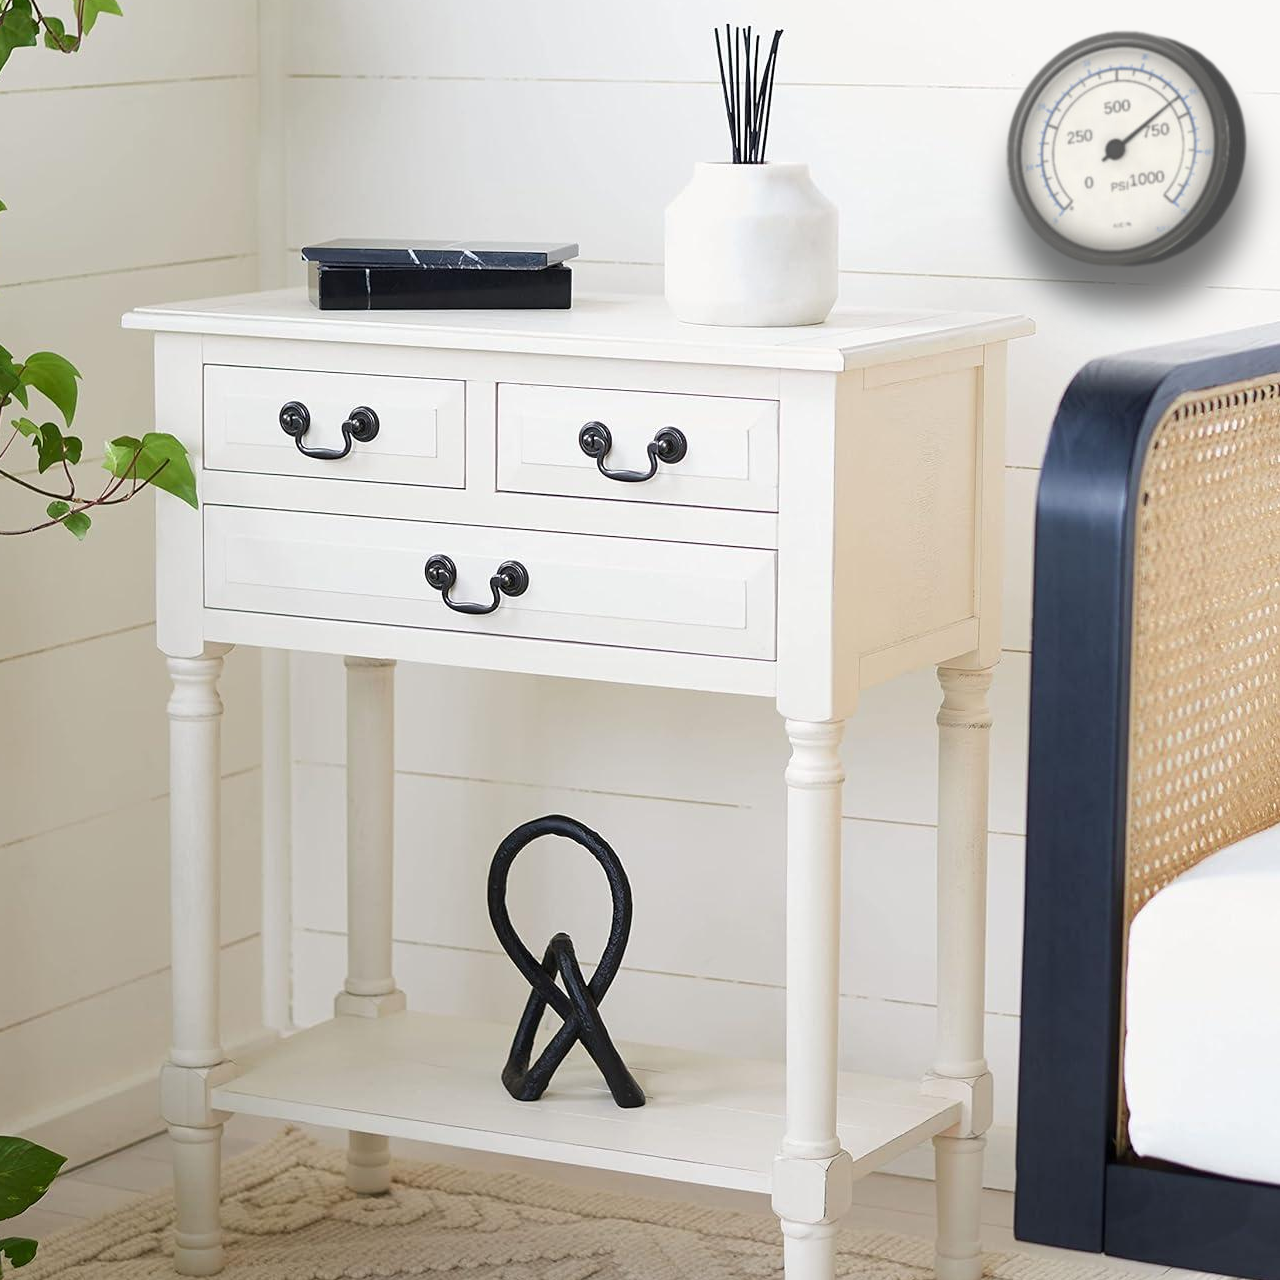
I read 700 psi
